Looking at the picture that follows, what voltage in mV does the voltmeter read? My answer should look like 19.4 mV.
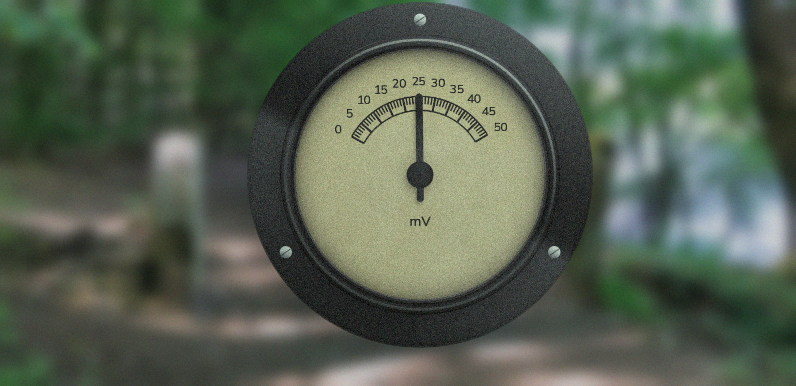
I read 25 mV
